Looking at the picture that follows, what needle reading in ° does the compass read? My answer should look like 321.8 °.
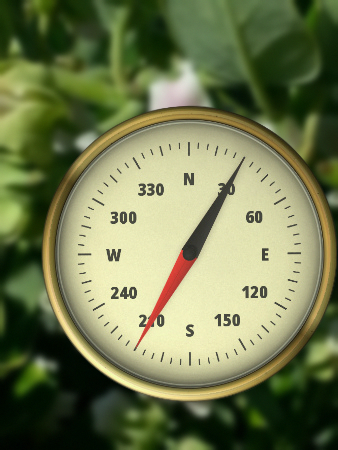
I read 210 °
